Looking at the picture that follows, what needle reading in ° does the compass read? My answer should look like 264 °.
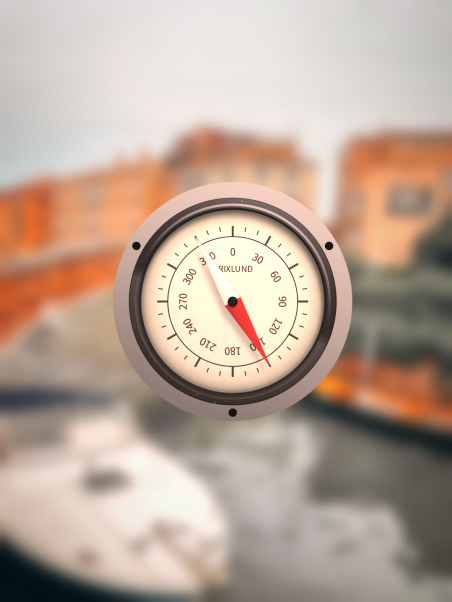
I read 150 °
